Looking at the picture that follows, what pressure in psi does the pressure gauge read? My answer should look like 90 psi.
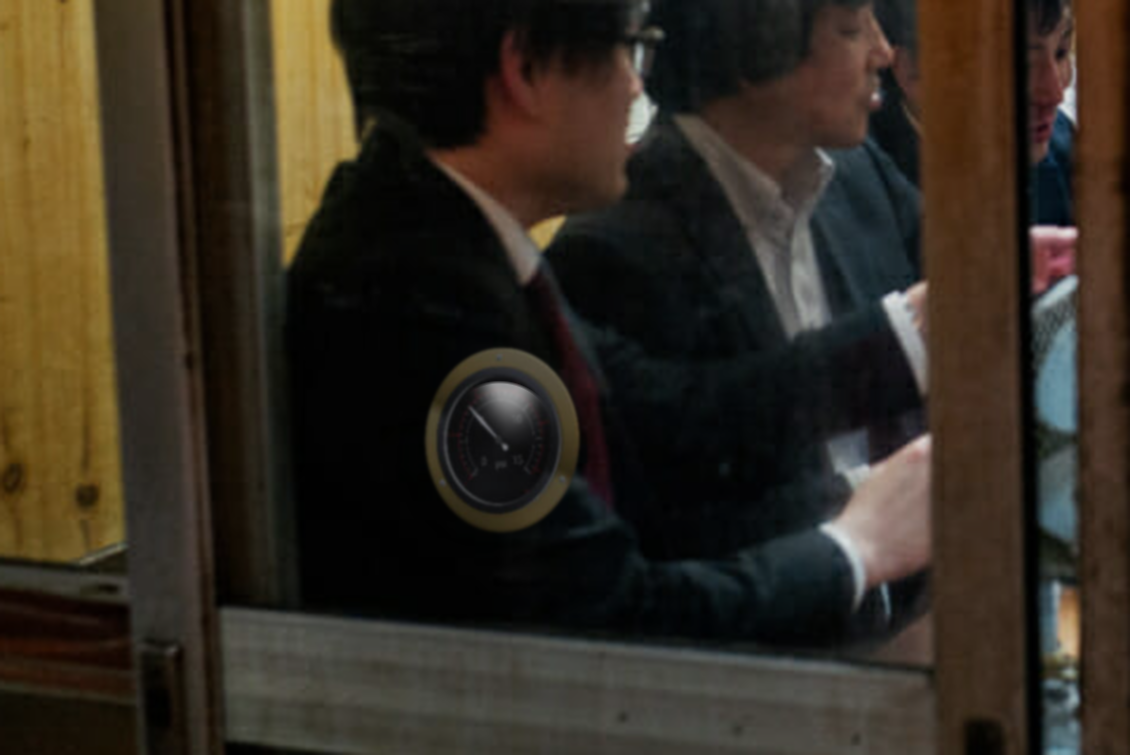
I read 5 psi
